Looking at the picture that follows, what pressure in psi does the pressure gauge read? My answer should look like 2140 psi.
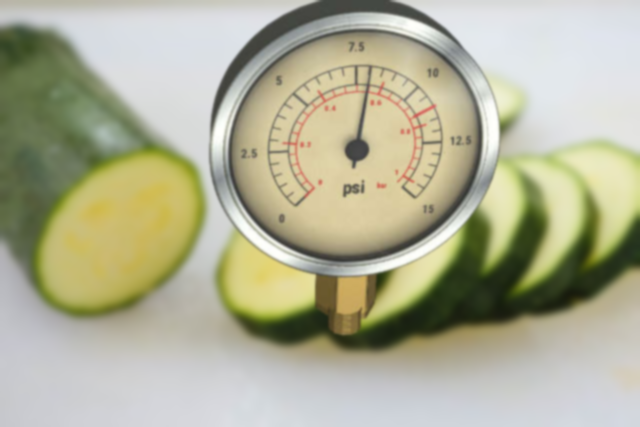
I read 8 psi
